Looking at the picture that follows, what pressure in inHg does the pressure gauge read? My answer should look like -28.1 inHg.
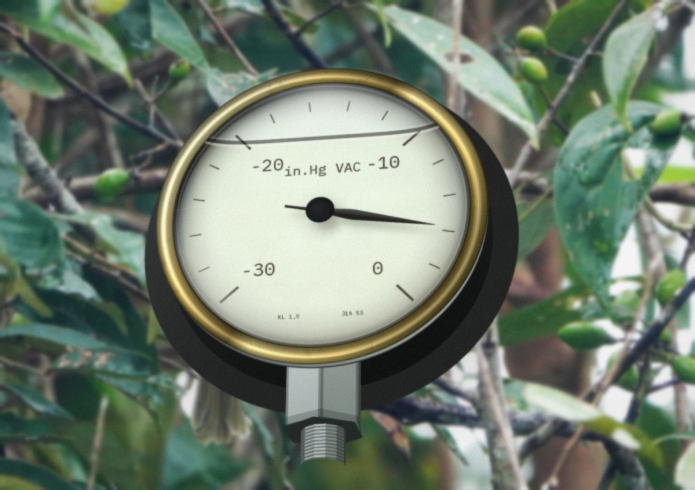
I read -4 inHg
